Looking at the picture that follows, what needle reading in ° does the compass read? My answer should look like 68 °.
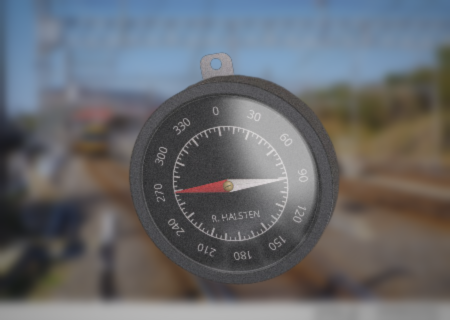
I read 270 °
